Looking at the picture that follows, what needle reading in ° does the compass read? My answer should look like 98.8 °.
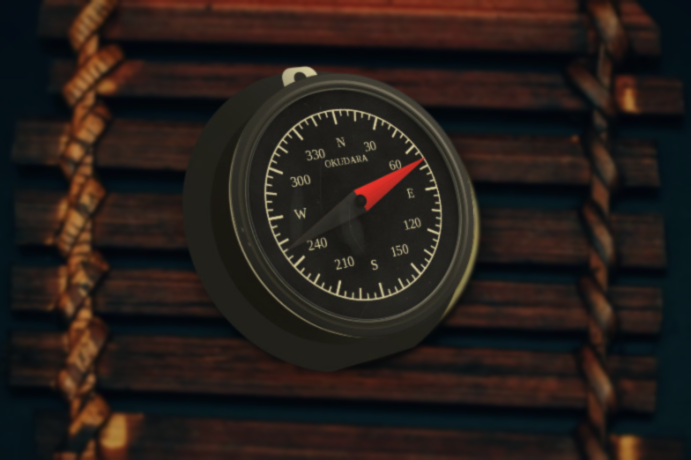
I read 70 °
